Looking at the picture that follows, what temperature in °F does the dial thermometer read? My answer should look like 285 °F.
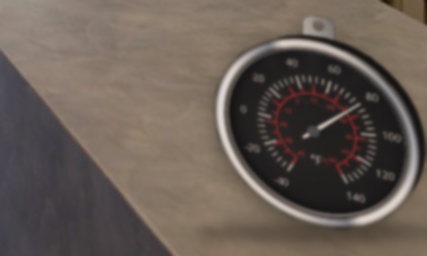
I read 80 °F
